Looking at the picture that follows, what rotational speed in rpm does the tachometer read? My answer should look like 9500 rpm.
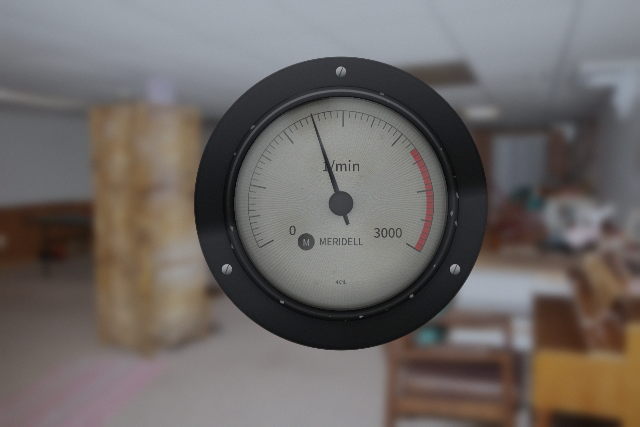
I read 1250 rpm
